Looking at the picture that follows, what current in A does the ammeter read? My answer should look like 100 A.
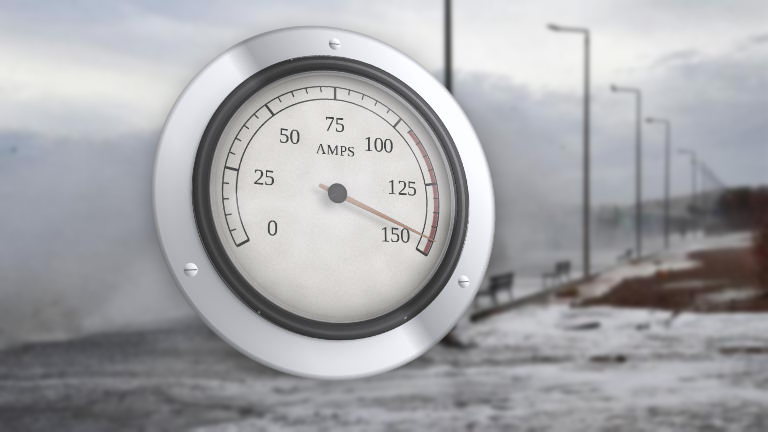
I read 145 A
